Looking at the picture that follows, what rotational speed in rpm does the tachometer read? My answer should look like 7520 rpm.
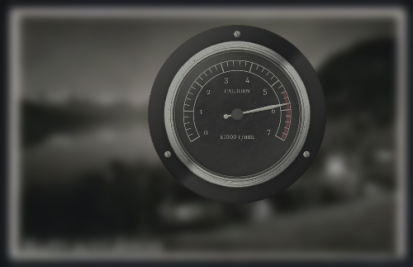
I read 5800 rpm
